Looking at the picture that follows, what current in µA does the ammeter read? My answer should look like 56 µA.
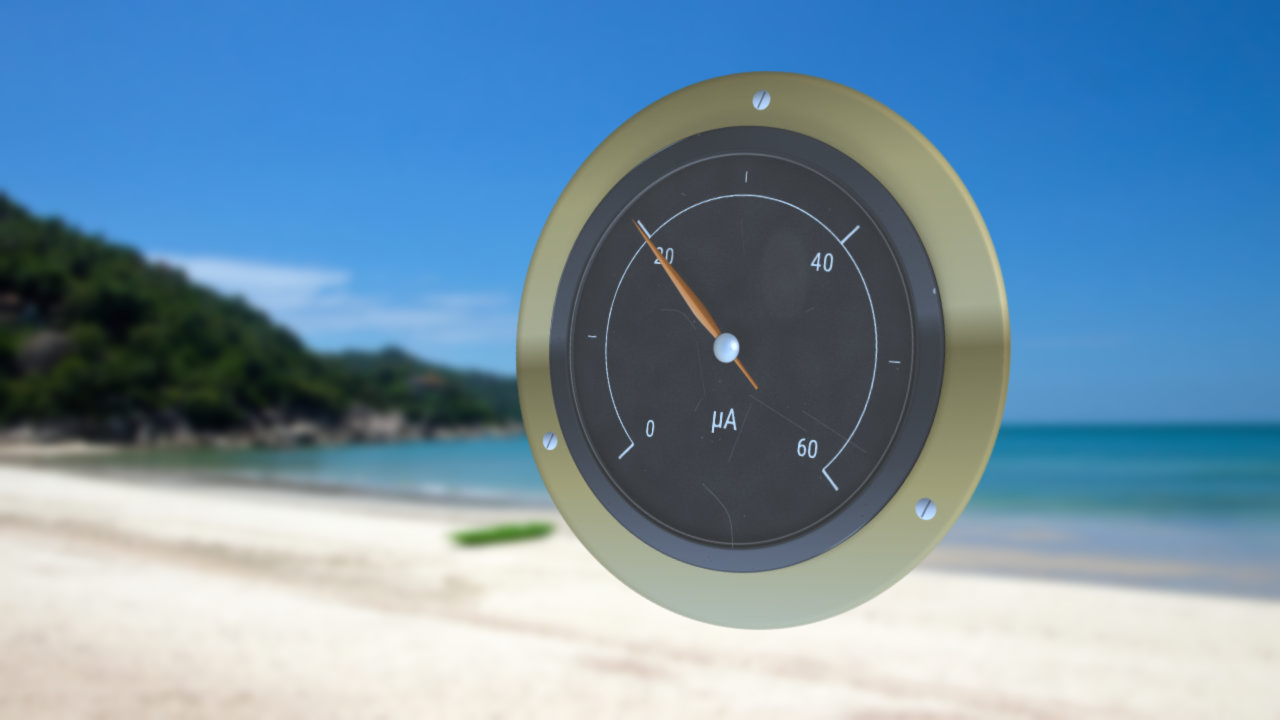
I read 20 µA
